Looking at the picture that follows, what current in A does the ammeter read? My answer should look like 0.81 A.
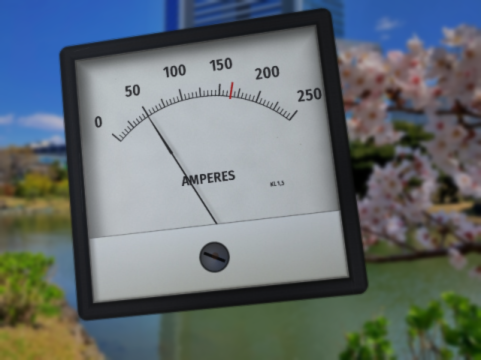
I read 50 A
